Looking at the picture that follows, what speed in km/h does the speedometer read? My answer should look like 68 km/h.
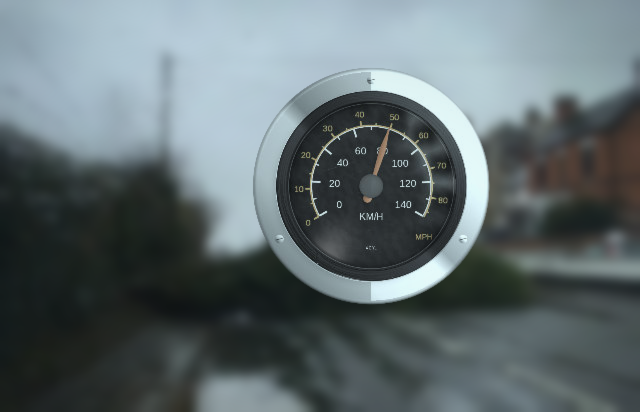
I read 80 km/h
